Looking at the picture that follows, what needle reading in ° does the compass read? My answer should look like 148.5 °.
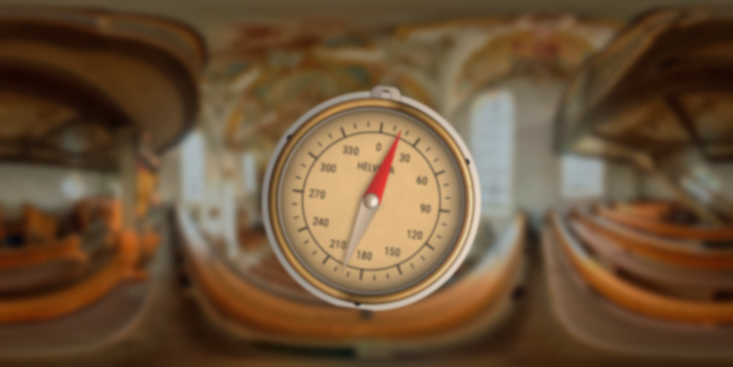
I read 15 °
